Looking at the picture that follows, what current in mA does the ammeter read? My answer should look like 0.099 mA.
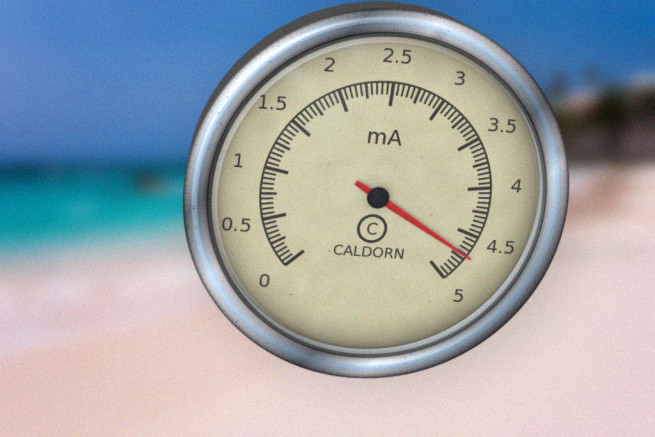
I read 4.7 mA
